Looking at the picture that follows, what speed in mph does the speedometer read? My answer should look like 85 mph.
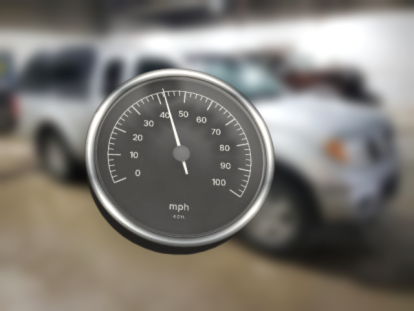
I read 42 mph
